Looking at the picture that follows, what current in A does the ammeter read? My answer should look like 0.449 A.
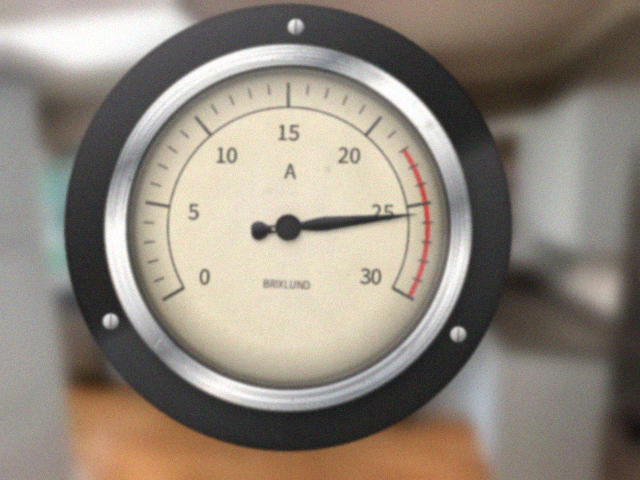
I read 25.5 A
